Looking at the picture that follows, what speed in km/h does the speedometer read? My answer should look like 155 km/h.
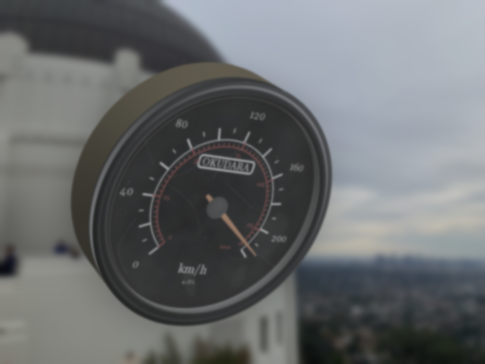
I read 215 km/h
